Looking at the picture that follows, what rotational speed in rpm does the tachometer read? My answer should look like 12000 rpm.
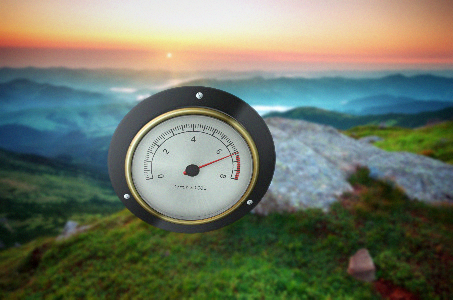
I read 6500 rpm
